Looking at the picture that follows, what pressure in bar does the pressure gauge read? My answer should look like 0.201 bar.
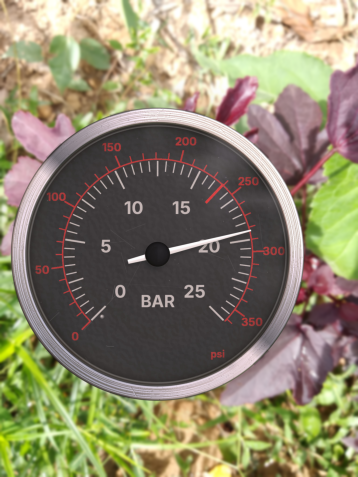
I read 19.5 bar
